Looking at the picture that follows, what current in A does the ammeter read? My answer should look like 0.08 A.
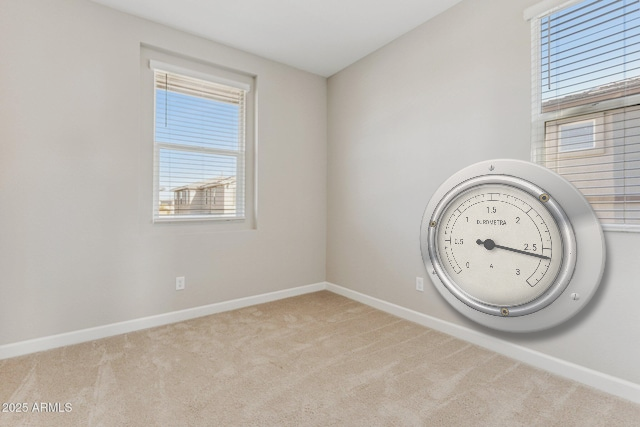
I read 2.6 A
